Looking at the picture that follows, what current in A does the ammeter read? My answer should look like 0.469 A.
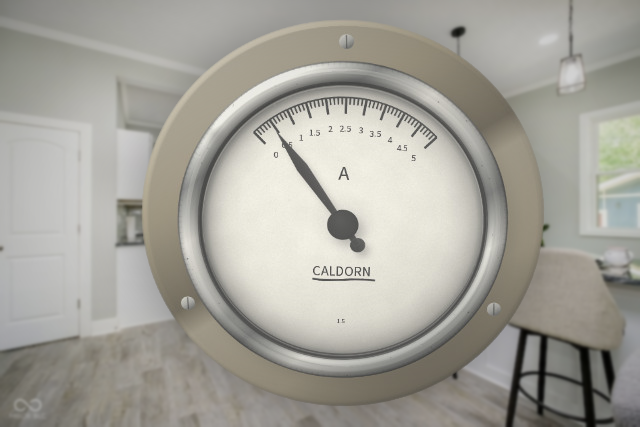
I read 0.5 A
